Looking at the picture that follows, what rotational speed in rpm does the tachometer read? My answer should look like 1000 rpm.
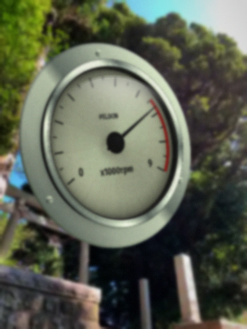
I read 6750 rpm
